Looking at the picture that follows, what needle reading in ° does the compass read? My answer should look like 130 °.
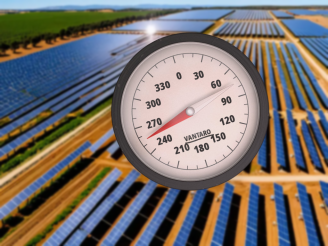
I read 255 °
